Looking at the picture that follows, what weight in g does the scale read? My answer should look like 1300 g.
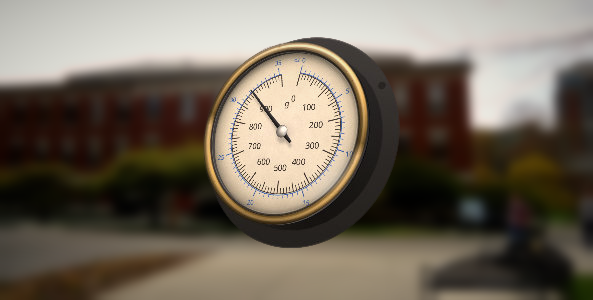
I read 900 g
